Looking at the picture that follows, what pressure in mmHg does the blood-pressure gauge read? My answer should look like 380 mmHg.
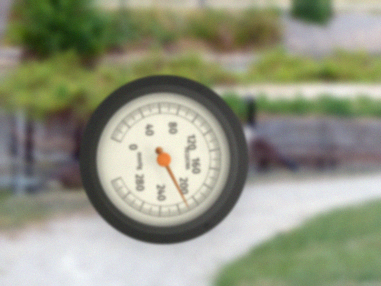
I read 210 mmHg
